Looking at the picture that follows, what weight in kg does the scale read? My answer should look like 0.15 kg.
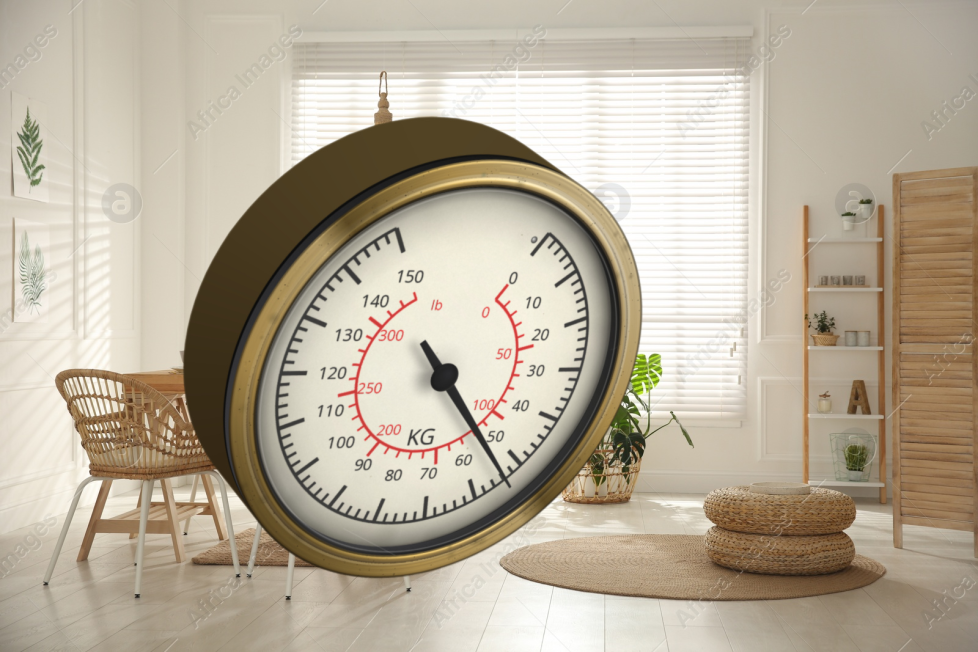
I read 54 kg
